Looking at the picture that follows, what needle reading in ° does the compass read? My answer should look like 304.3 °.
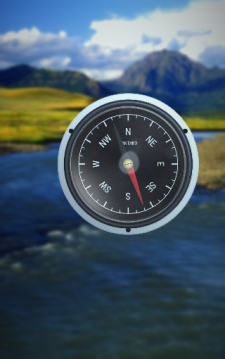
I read 160 °
